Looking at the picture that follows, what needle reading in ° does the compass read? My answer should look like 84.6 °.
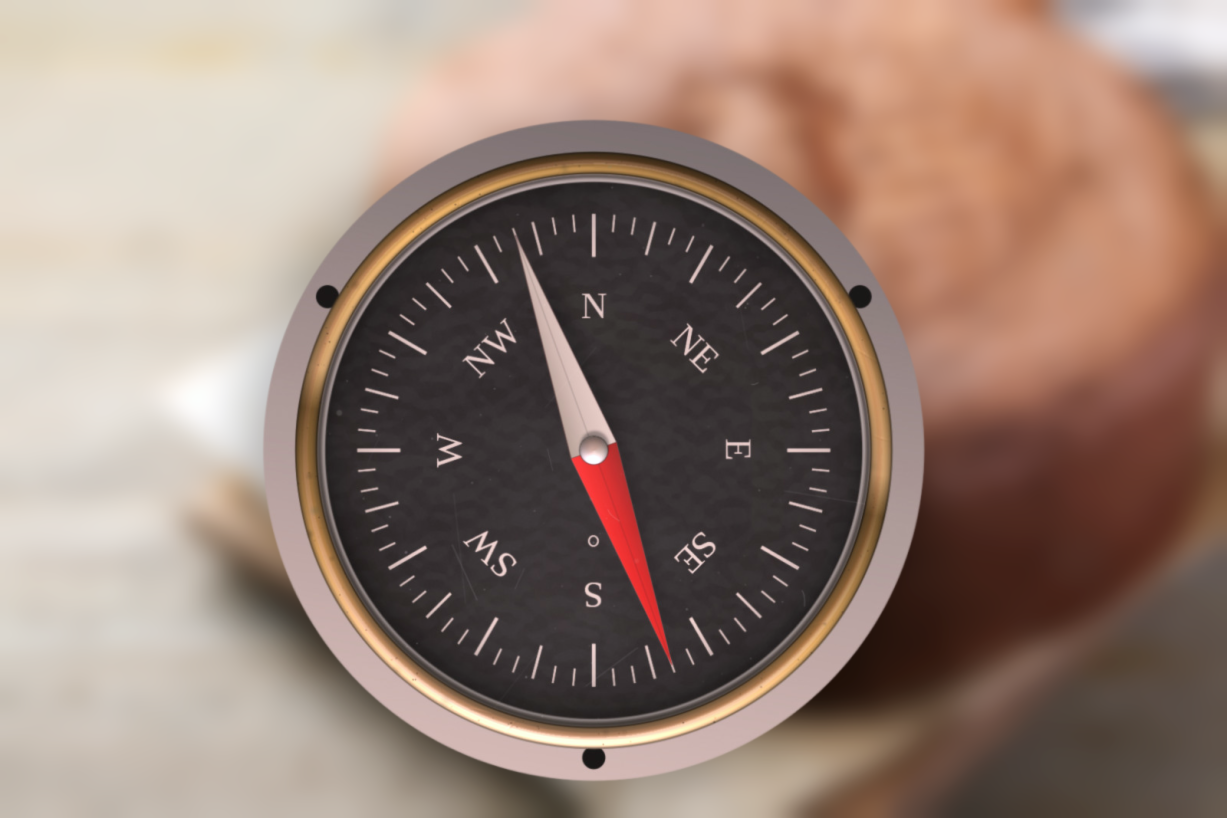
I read 160 °
